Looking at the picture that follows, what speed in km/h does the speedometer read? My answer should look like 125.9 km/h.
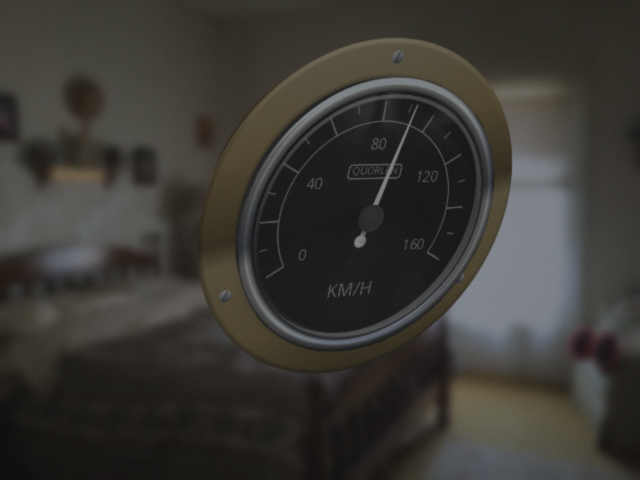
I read 90 km/h
